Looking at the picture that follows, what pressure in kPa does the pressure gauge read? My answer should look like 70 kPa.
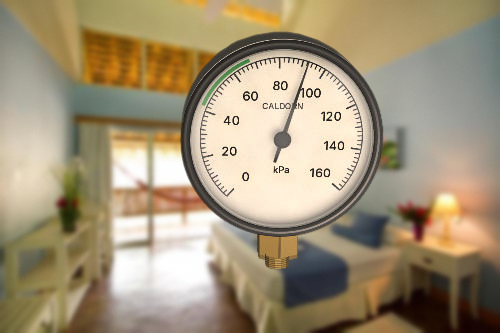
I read 92 kPa
